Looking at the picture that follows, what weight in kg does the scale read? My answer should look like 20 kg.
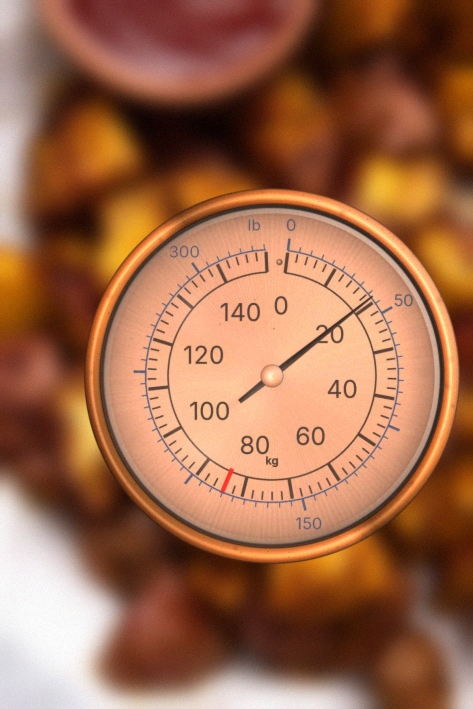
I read 19 kg
